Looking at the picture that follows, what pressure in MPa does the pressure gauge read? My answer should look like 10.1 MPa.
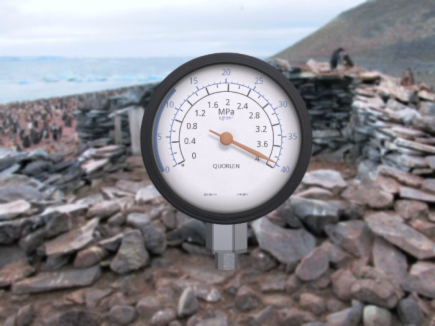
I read 3.9 MPa
